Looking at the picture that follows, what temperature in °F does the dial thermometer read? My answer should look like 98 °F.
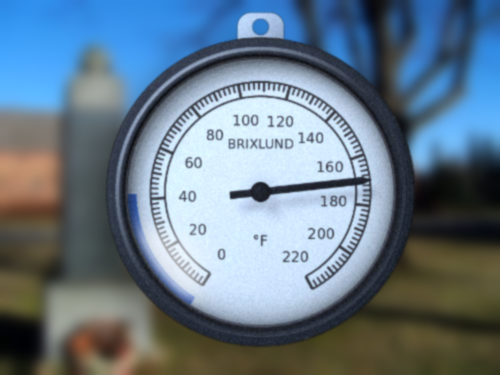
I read 170 °F
